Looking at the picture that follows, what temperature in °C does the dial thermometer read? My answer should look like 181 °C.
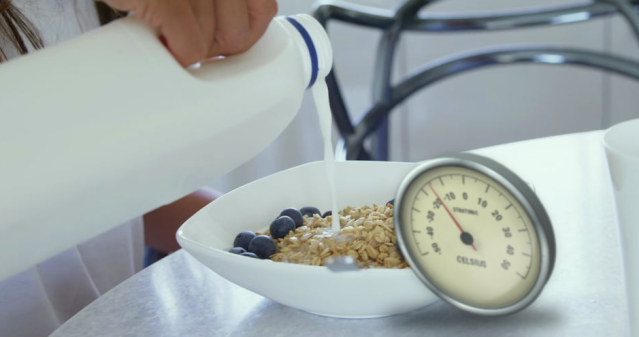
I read -15 °C
